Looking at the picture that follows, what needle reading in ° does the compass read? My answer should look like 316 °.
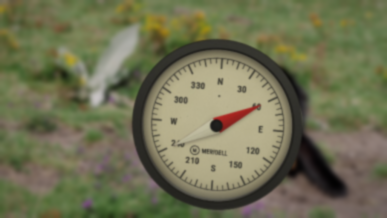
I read 60 °
